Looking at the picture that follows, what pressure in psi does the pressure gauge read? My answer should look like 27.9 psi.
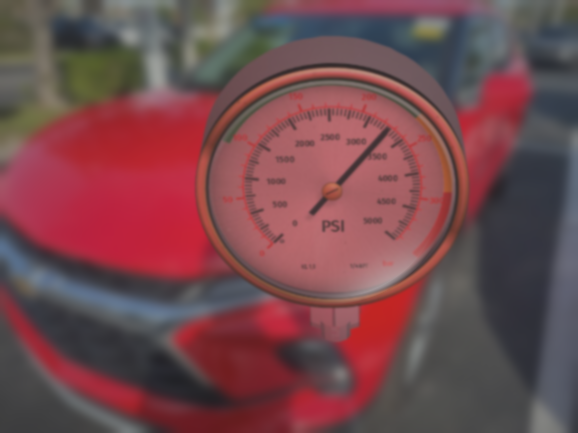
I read 3250 psi
